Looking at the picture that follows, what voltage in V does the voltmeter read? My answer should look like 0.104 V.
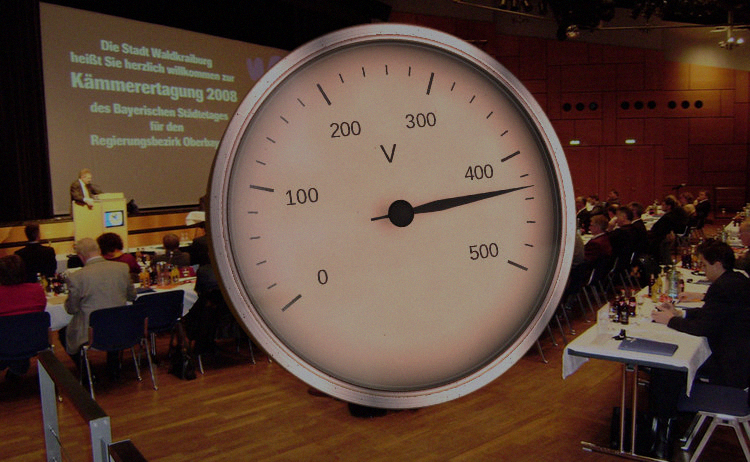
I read 430 V
